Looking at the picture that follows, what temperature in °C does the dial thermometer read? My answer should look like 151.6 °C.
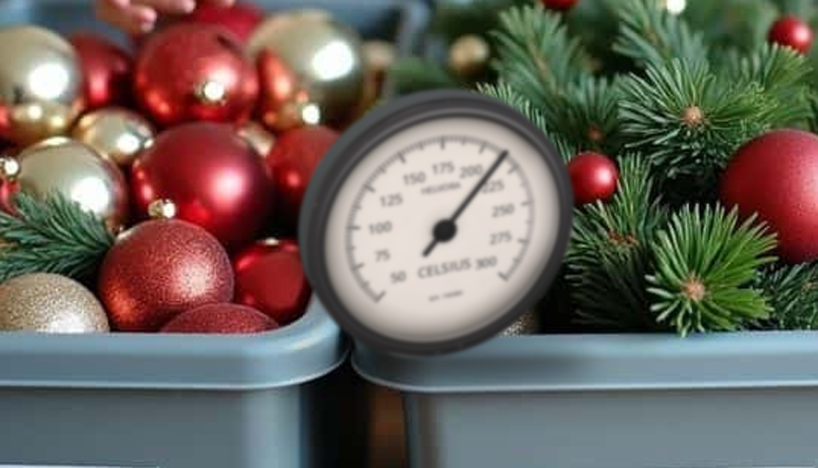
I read 212.5 °C
